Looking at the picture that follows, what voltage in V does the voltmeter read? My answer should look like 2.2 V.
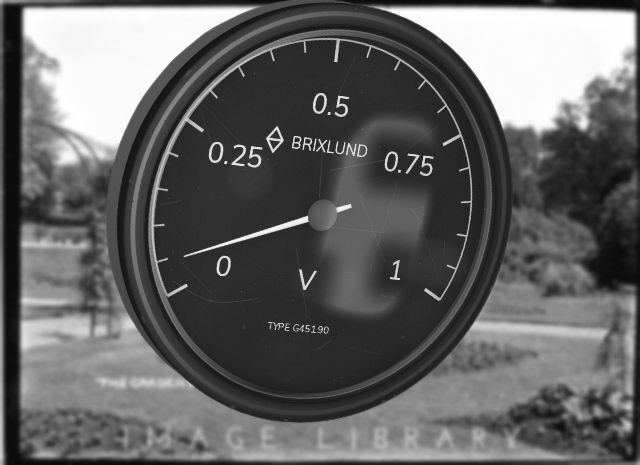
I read 0.05 V
